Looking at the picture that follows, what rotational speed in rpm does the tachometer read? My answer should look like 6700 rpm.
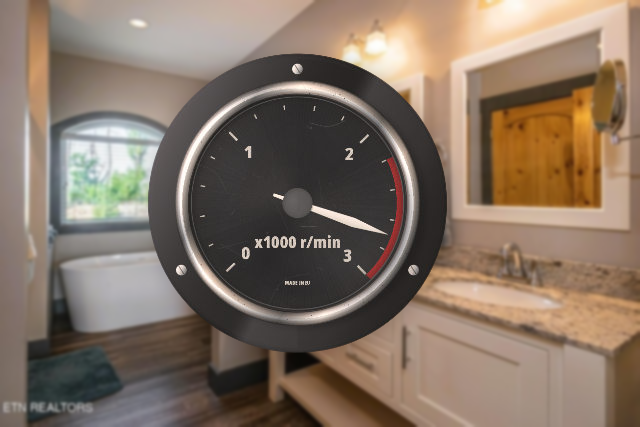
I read 2700 rpm
